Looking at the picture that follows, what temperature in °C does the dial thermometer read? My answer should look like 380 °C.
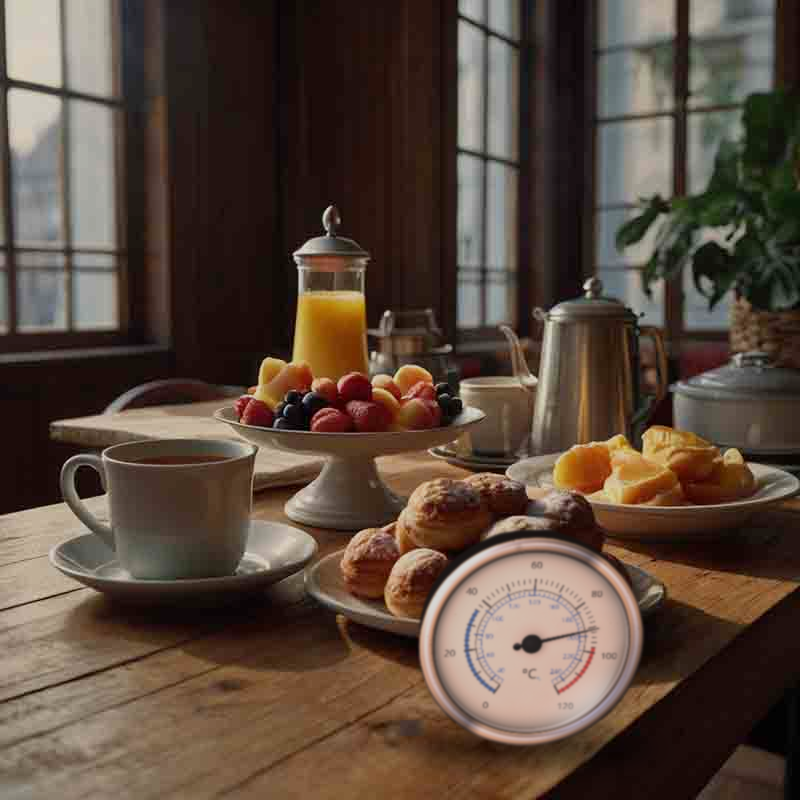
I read 90 °C
